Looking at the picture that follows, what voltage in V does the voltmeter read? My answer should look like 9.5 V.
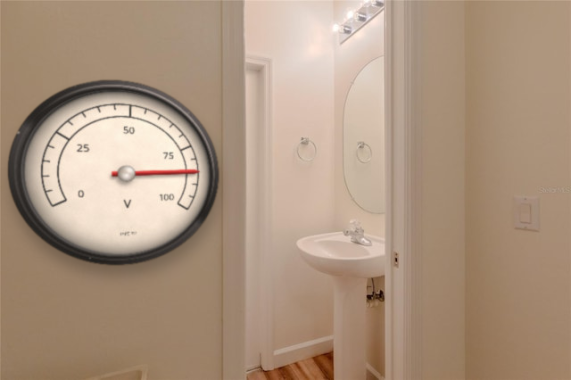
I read 85 V
